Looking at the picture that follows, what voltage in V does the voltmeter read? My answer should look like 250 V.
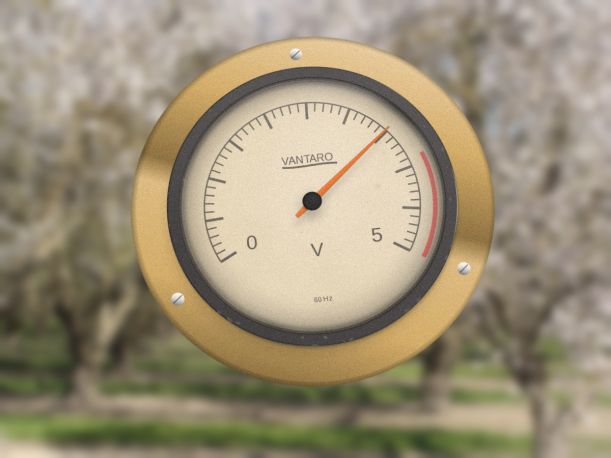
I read 3.5 V
